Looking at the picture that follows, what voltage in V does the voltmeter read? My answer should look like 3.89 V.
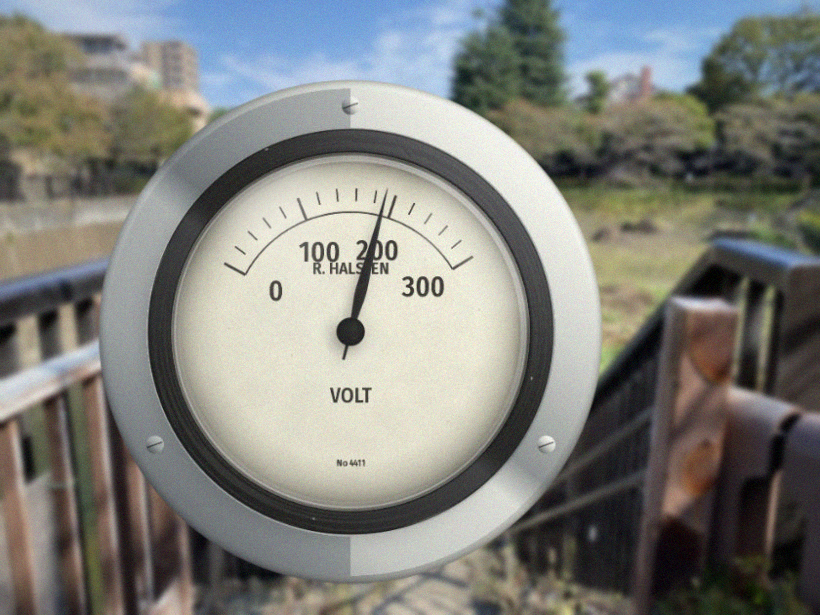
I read 190 V
